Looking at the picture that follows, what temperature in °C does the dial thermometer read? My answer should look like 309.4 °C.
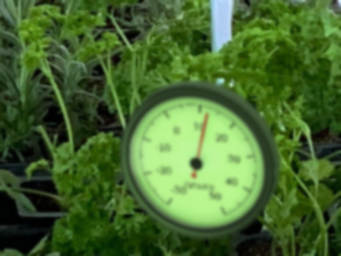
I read 12.5 °C
